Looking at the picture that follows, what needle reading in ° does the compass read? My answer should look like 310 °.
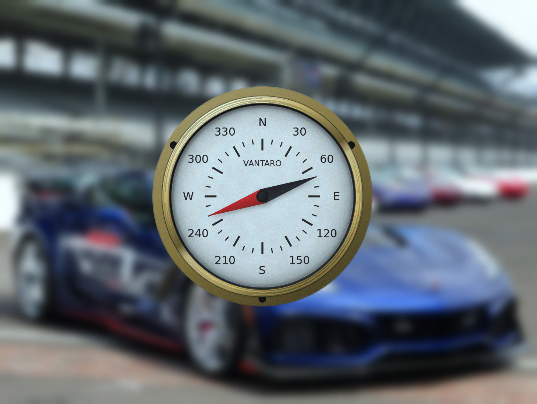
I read 250 °
